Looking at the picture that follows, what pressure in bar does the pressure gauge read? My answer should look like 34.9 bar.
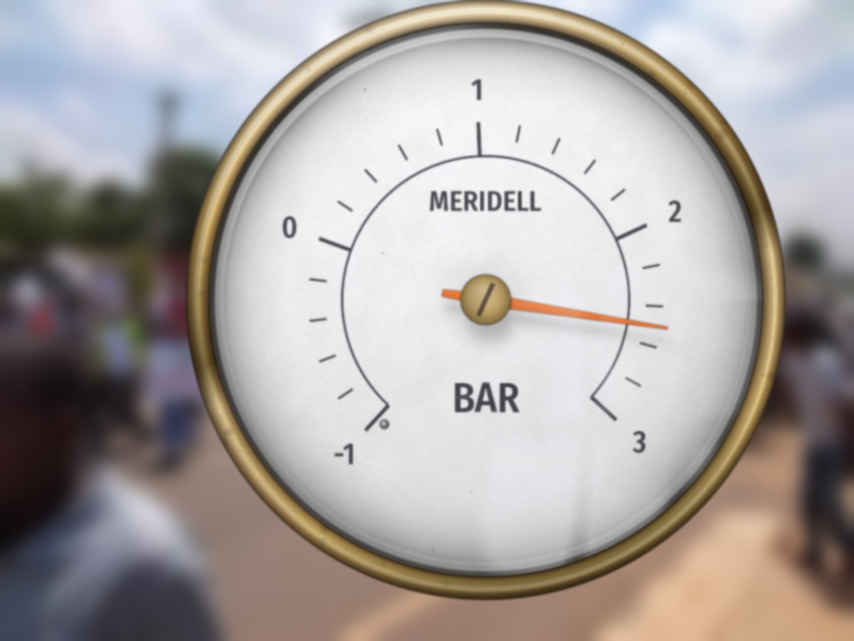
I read 2.5 bar
